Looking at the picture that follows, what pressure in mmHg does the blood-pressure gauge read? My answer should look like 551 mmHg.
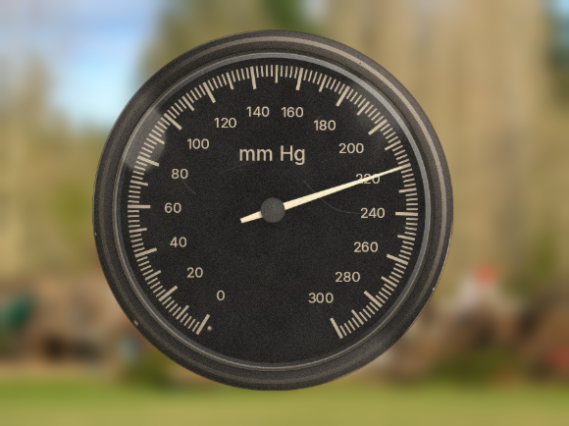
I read 220 mmHg
